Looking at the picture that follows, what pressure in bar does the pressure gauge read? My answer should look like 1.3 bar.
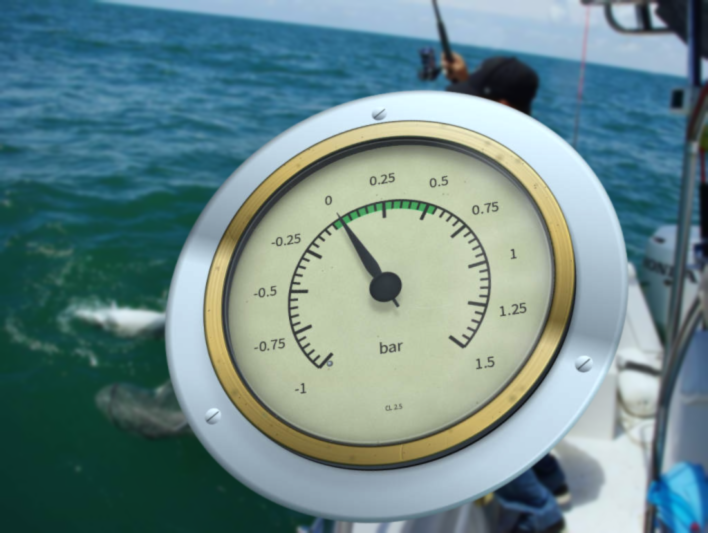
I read 0 bar
